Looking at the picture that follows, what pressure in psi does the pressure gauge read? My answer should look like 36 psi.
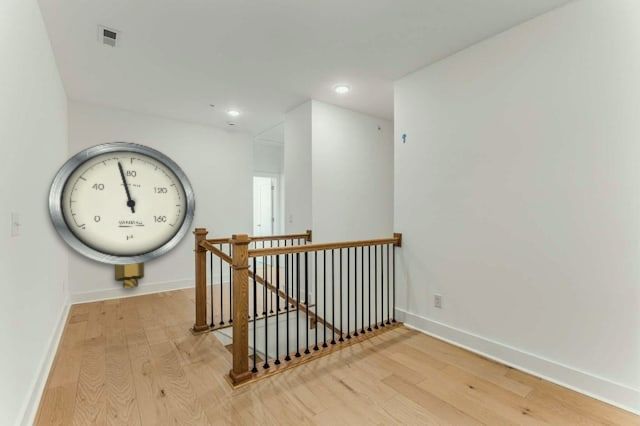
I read 70 psi
